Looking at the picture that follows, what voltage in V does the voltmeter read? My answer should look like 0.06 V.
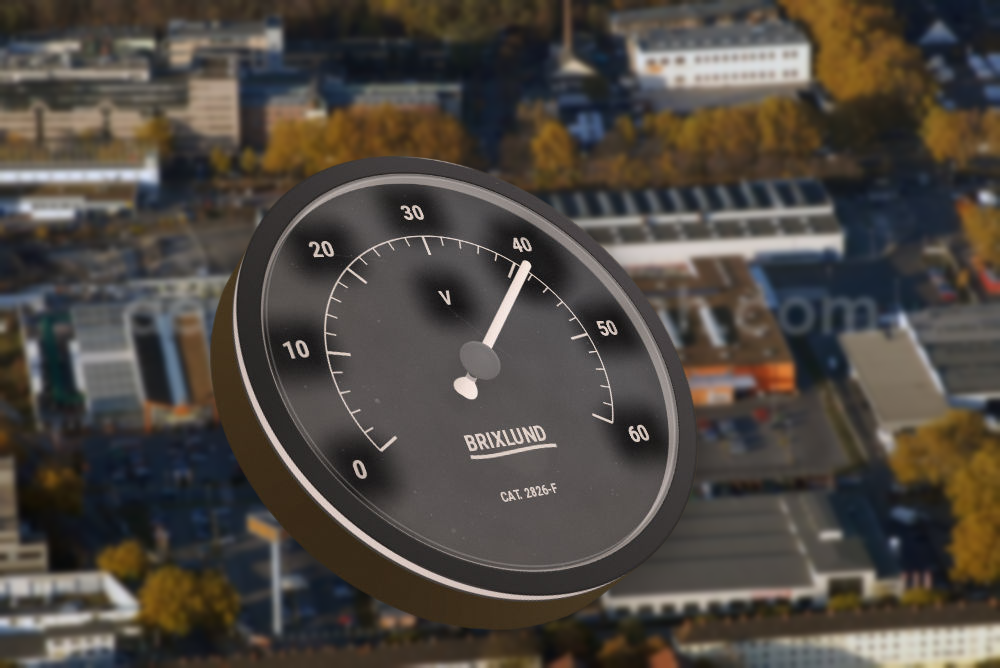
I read 41 V
